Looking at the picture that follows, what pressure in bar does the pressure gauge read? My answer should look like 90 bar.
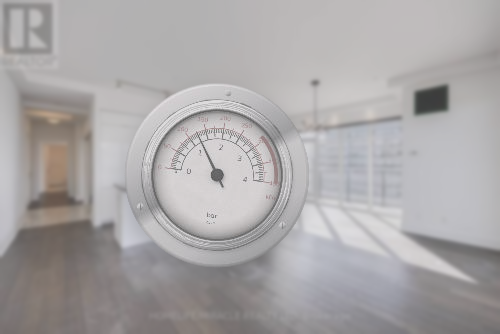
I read 1.25 bar
